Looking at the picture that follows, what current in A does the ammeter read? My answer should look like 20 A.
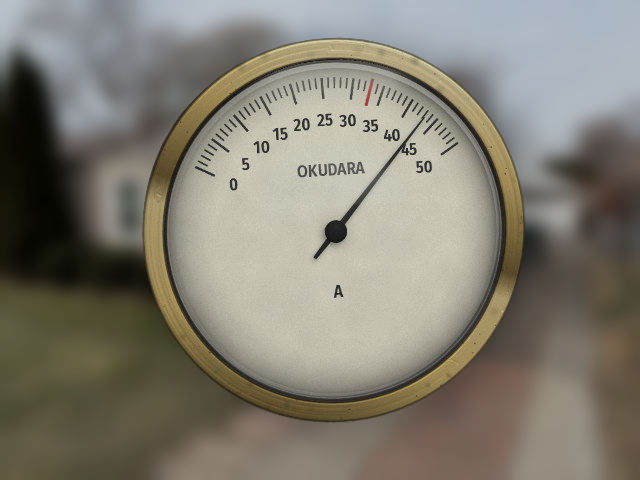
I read 43 A
